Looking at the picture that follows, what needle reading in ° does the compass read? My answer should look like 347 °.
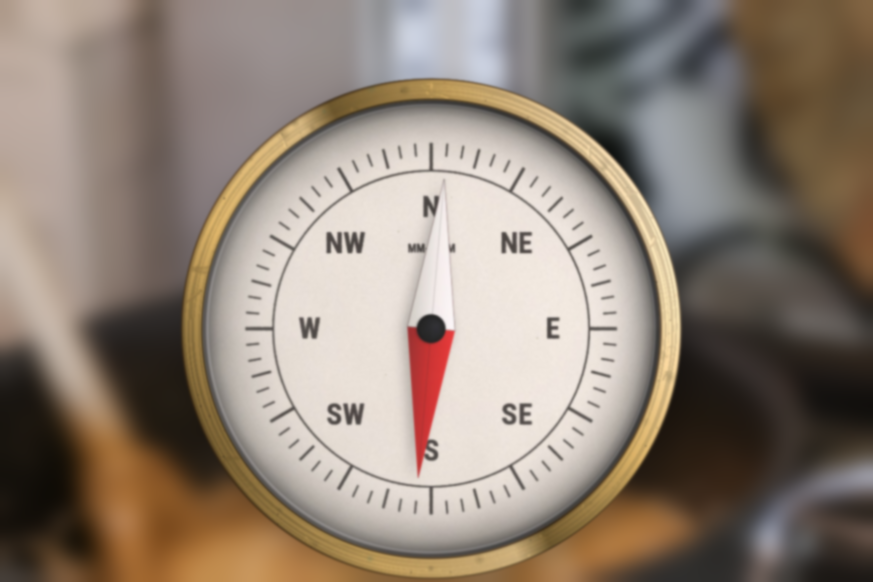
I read 185 °
